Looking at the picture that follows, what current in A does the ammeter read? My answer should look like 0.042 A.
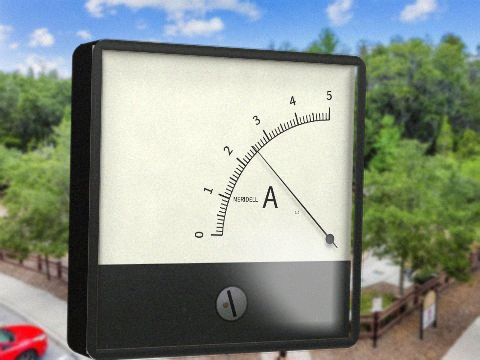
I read 2.5 A
